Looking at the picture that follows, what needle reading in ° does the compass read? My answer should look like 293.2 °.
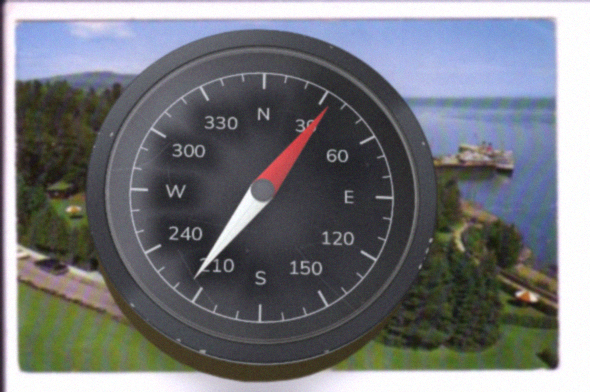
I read 35 °
